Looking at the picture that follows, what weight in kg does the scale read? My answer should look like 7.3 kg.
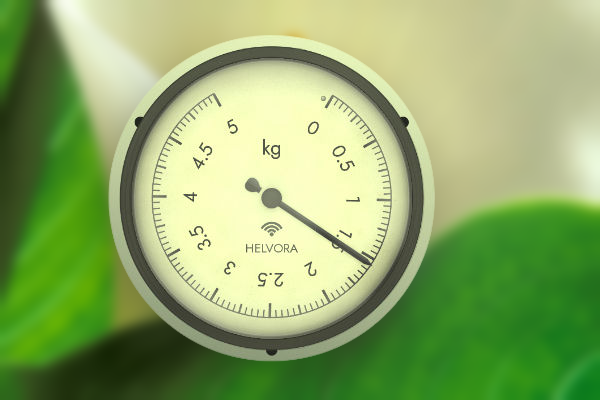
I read 1.55 kg
